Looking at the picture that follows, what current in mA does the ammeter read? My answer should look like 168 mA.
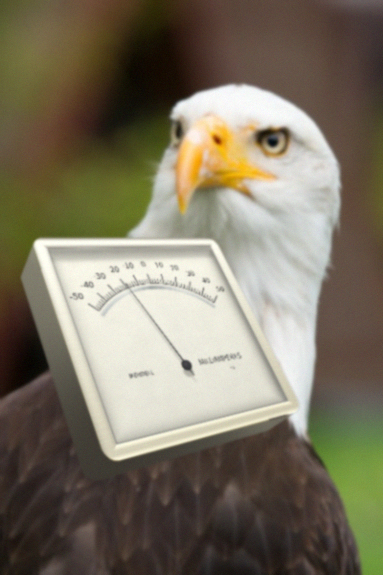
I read -20 mA
